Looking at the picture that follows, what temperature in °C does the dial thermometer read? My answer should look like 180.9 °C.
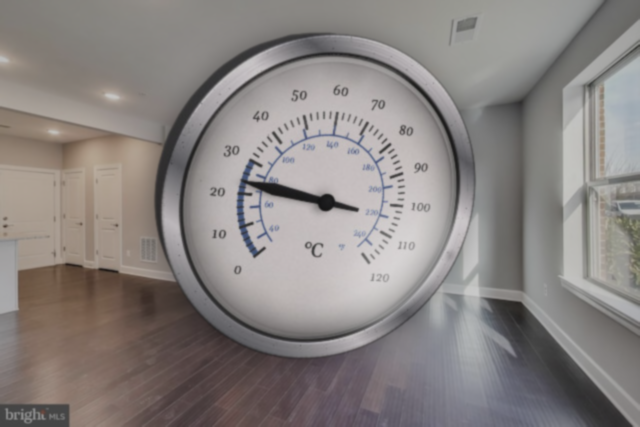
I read 24 °C
